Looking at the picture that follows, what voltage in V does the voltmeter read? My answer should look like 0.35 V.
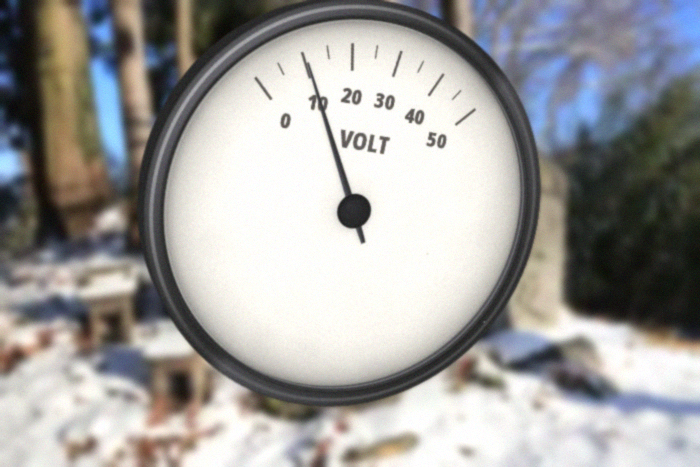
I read 10 V
